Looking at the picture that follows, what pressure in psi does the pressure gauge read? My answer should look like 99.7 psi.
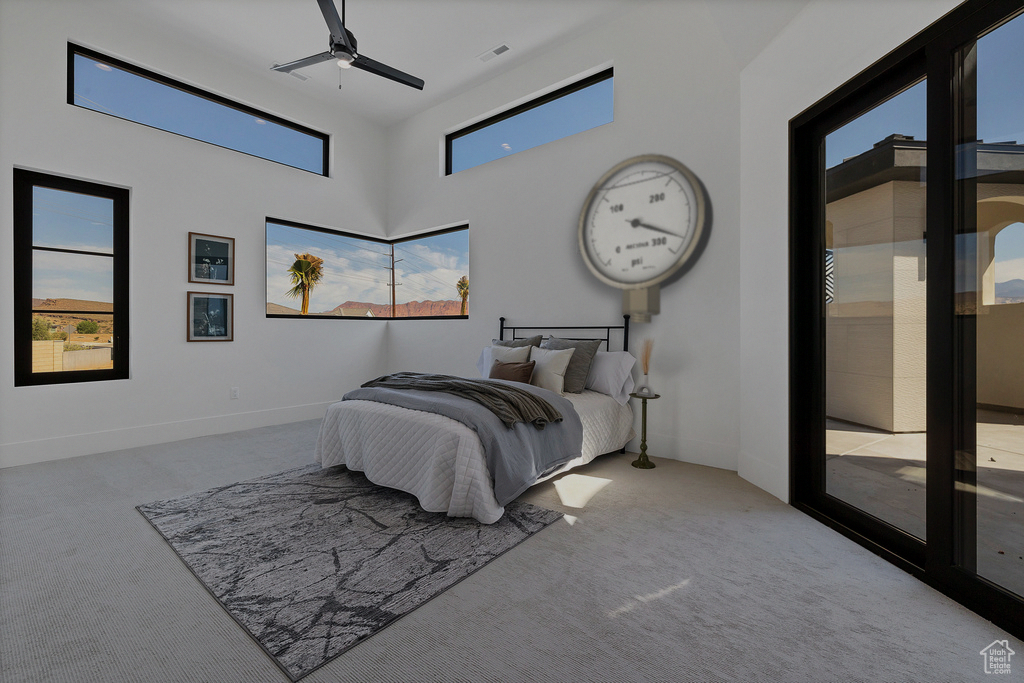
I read 280 psi
